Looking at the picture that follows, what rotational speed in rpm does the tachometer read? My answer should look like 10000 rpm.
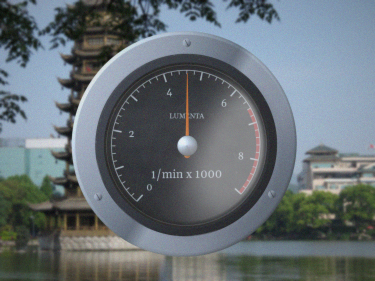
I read 4600 rpm
